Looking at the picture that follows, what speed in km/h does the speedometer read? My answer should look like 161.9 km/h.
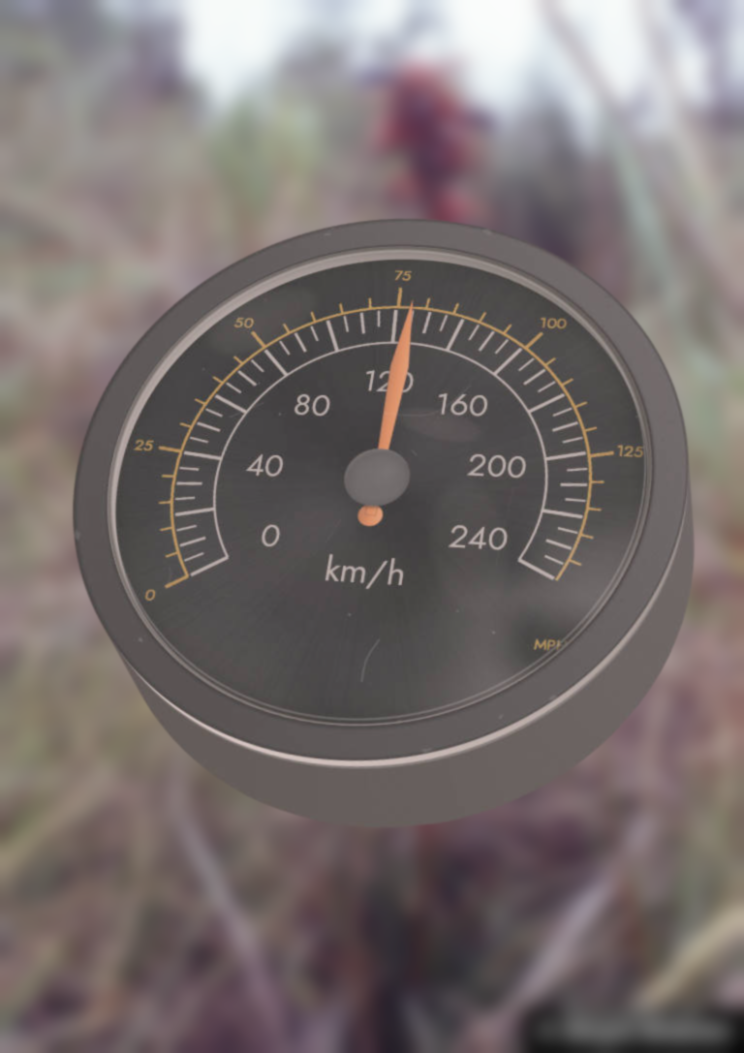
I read 125 km/h
